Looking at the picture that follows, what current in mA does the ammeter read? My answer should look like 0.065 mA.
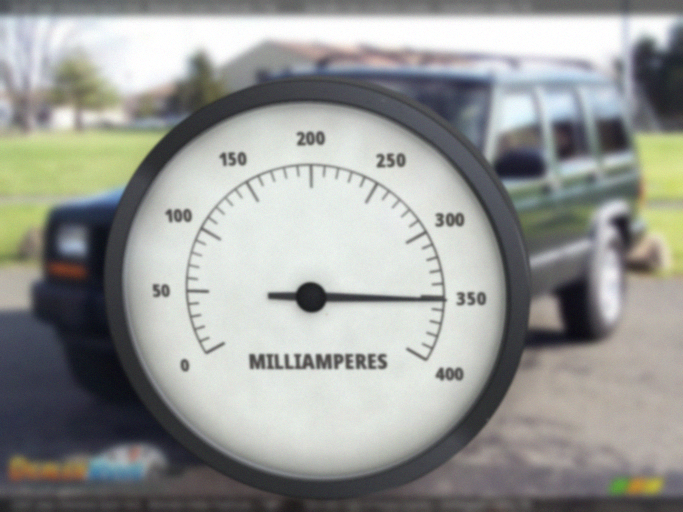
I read 350 mA
